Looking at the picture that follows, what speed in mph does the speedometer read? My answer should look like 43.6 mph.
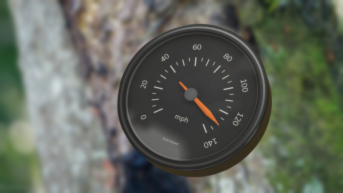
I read 130 mph
